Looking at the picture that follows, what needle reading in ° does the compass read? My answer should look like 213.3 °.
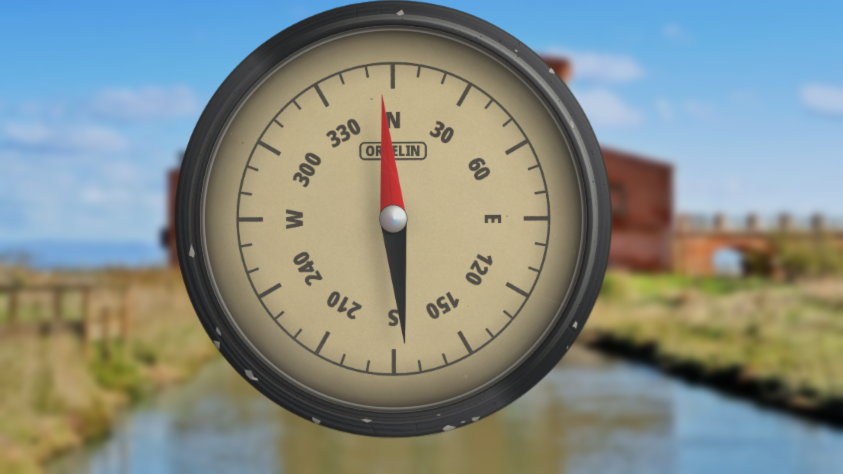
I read 355 °
